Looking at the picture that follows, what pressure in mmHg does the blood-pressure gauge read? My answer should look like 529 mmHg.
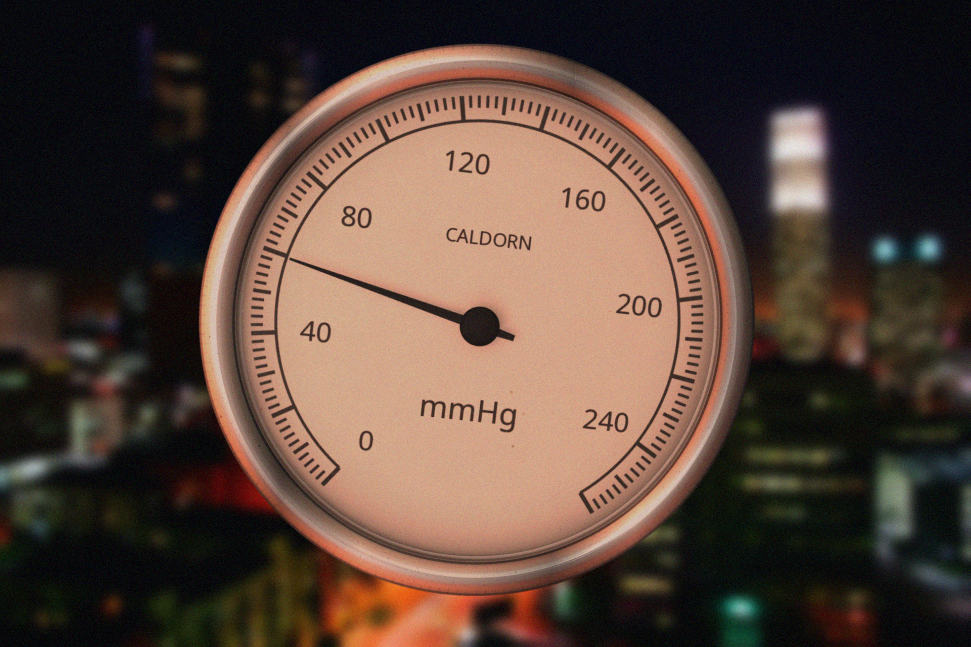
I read 60 mmHg
